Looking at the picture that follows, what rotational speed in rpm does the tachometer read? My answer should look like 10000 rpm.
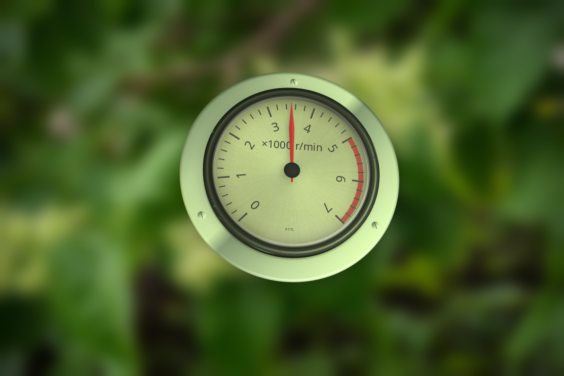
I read 3500 rpm
